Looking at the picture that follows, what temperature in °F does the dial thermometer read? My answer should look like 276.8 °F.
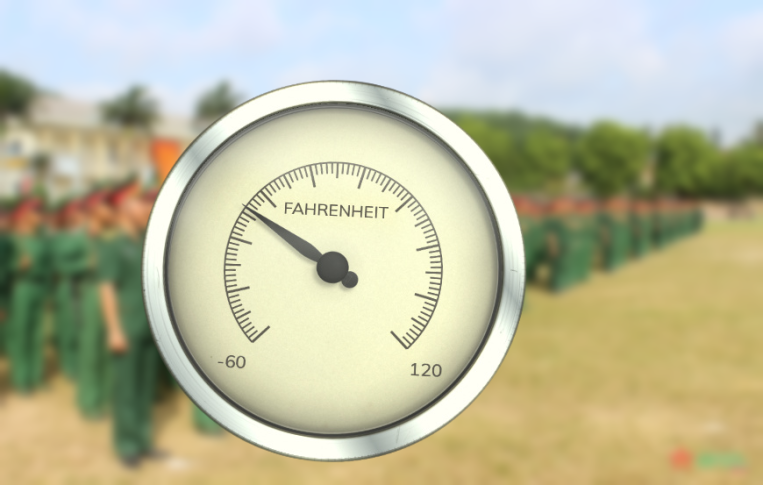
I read -8 °F
